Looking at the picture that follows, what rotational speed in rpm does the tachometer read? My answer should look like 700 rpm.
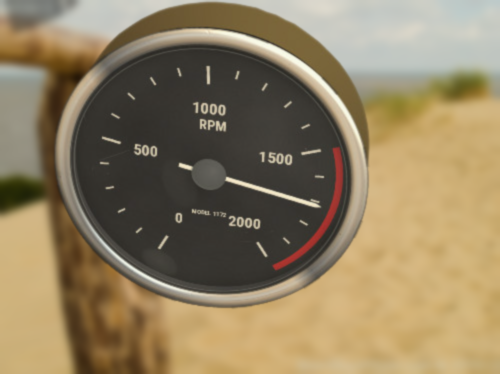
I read 1700 rpm
